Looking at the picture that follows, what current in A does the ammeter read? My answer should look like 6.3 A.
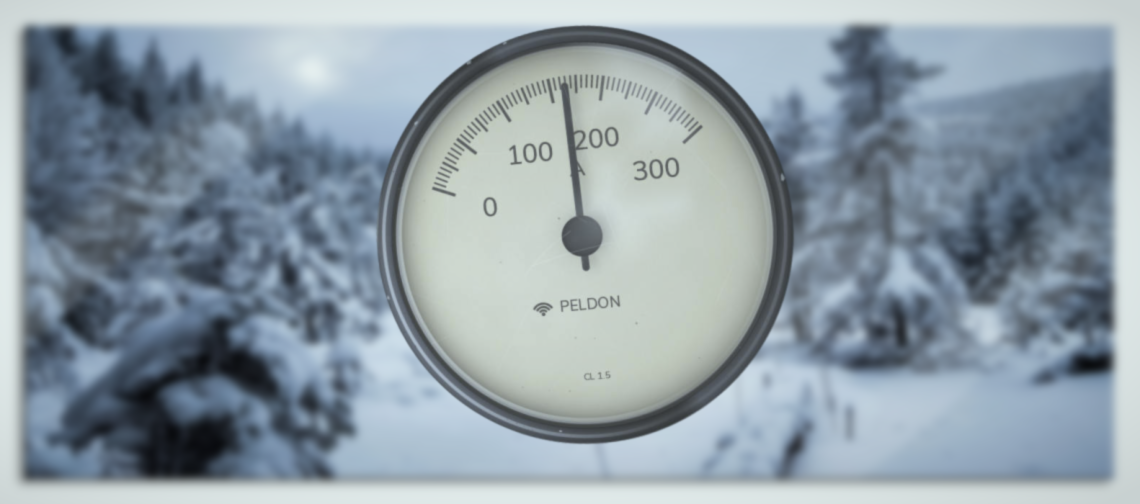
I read 165 A
